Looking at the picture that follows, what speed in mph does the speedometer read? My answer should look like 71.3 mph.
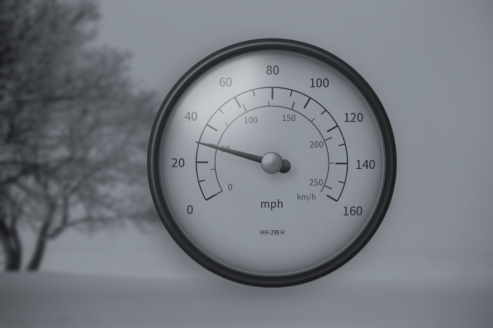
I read 30 mph
